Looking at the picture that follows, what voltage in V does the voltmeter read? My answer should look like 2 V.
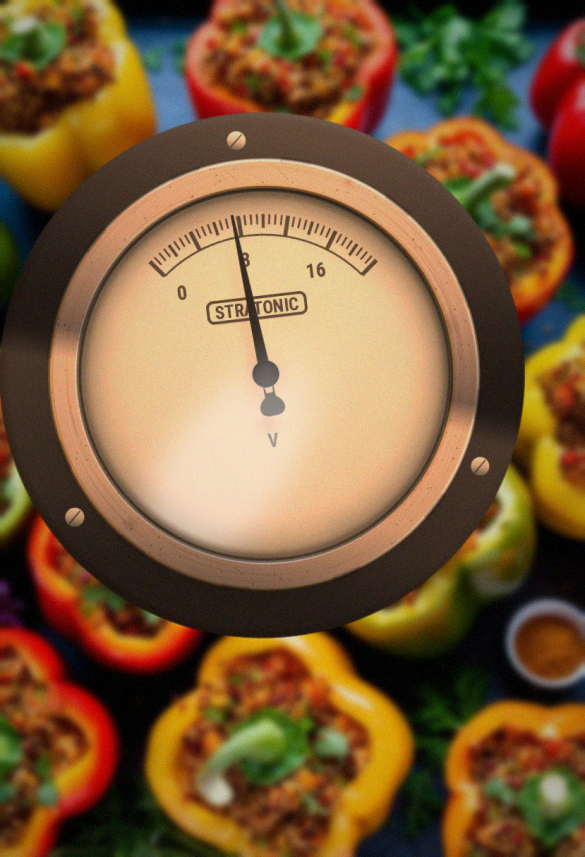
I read 7.5 V
